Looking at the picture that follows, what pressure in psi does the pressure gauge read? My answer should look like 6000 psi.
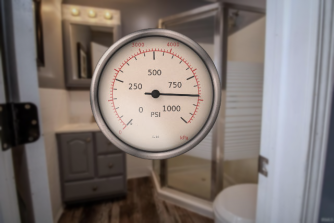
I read 850 psi
